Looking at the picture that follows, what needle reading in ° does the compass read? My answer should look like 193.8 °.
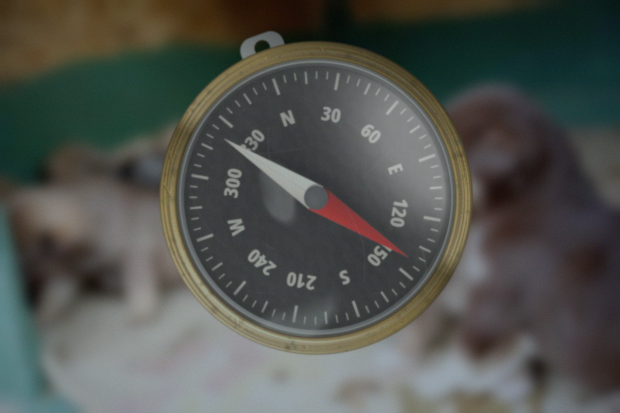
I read 142.5 °
